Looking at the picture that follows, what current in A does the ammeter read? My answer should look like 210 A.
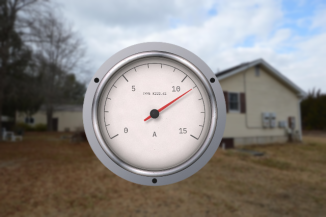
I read 11 A
